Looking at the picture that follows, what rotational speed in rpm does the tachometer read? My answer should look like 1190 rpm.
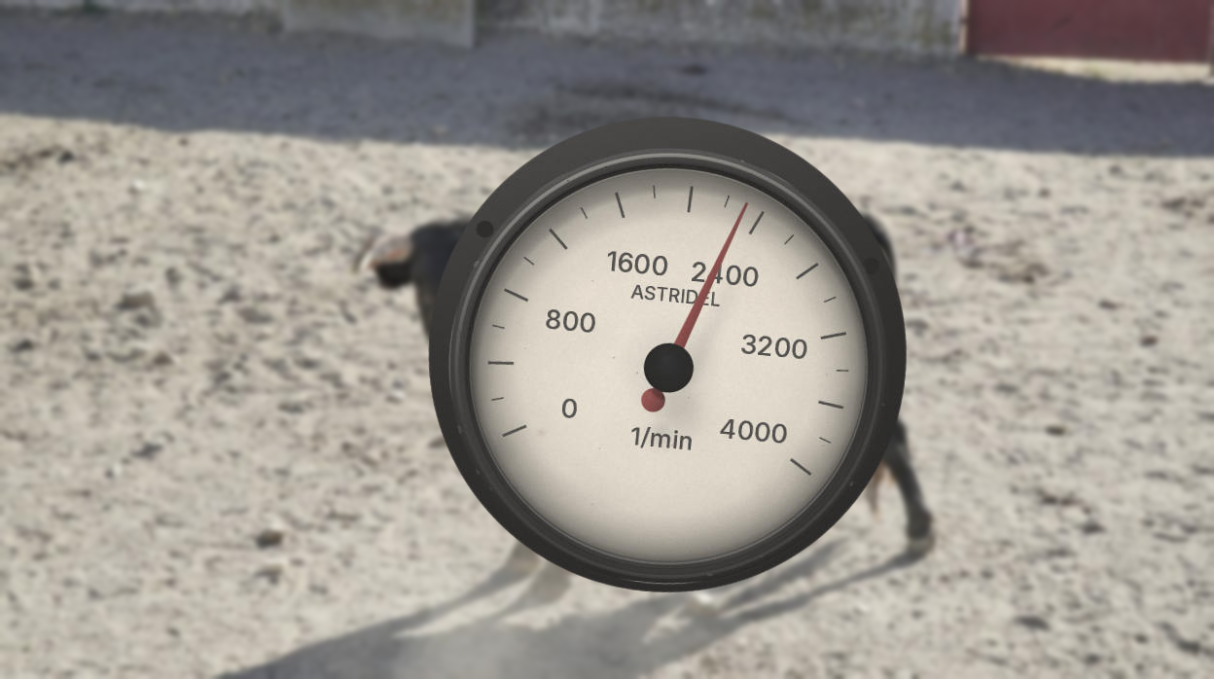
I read 2300 rpm
